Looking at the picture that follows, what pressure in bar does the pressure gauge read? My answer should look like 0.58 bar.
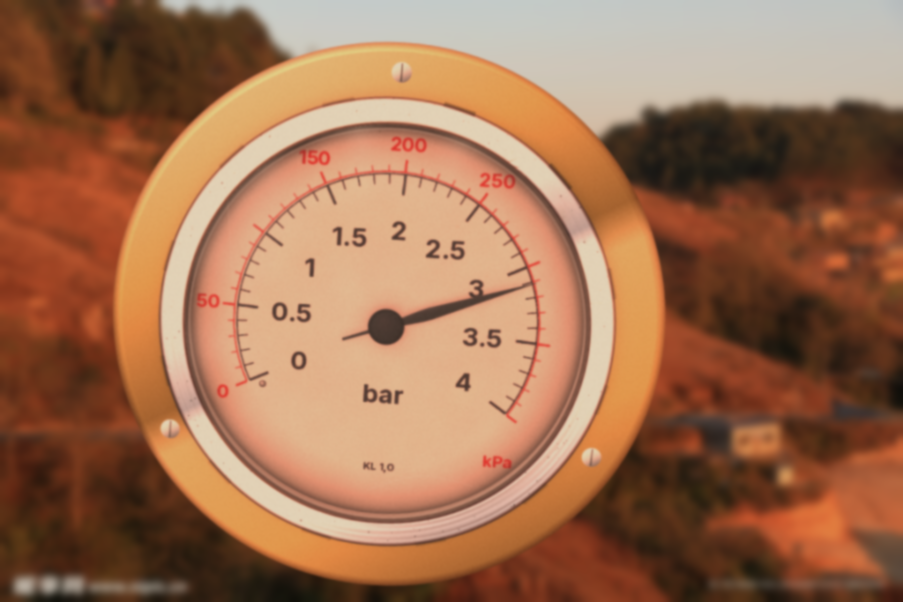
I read 3.1 bar
